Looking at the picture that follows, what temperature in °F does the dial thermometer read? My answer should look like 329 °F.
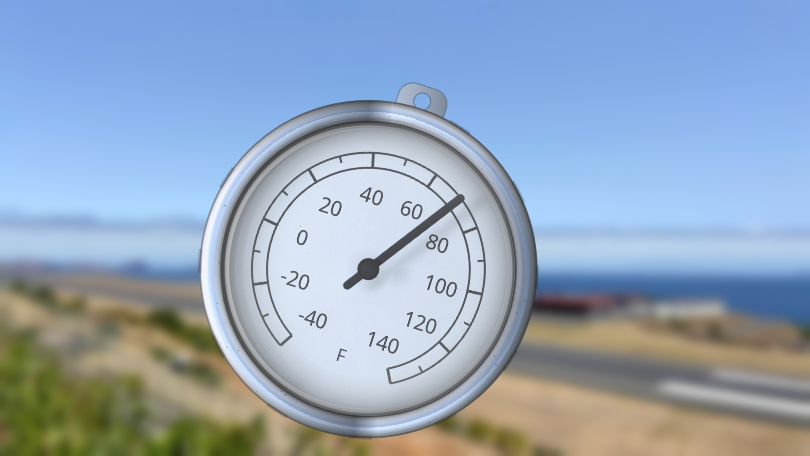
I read 70 °F
